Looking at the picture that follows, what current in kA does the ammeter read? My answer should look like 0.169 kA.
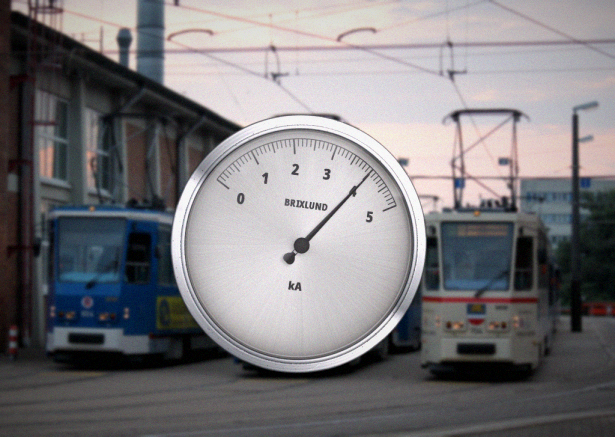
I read 4 kA
